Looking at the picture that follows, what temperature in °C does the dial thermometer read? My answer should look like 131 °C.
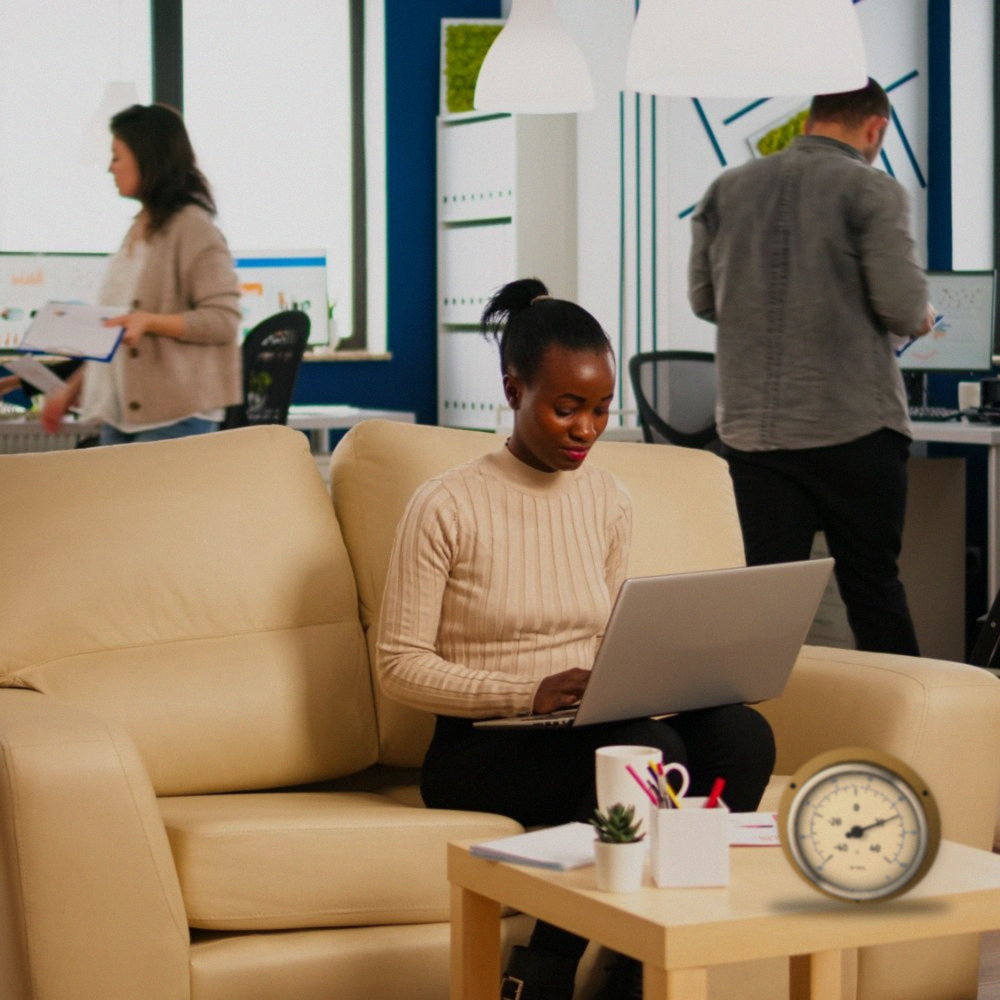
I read 20 °C
